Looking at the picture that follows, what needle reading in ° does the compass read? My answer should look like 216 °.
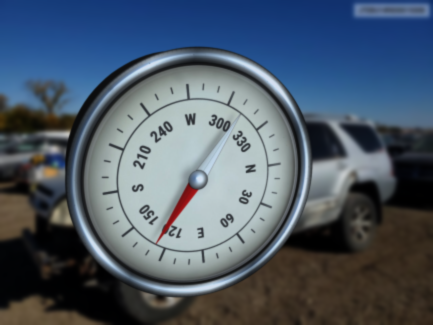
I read 130 °
